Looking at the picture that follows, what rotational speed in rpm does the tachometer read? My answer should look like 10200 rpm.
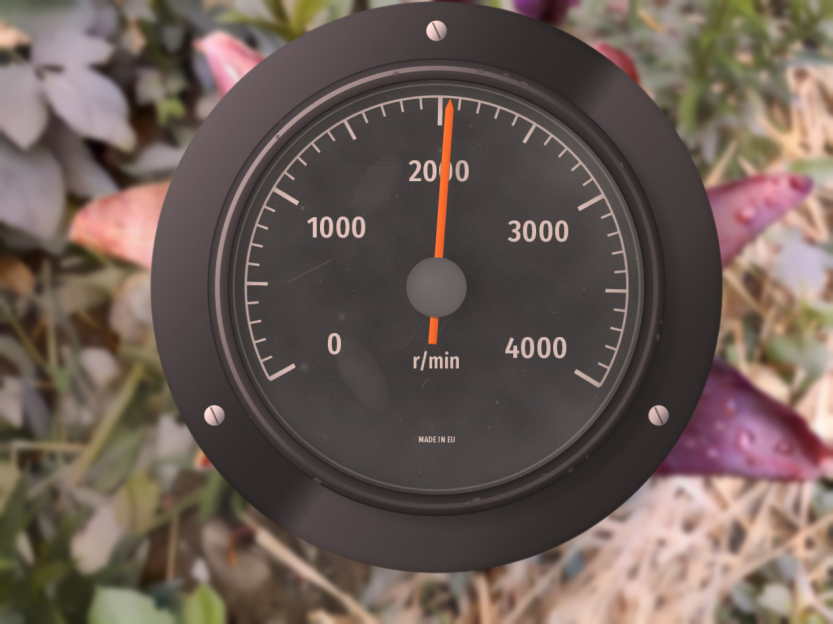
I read 2050 rpm
